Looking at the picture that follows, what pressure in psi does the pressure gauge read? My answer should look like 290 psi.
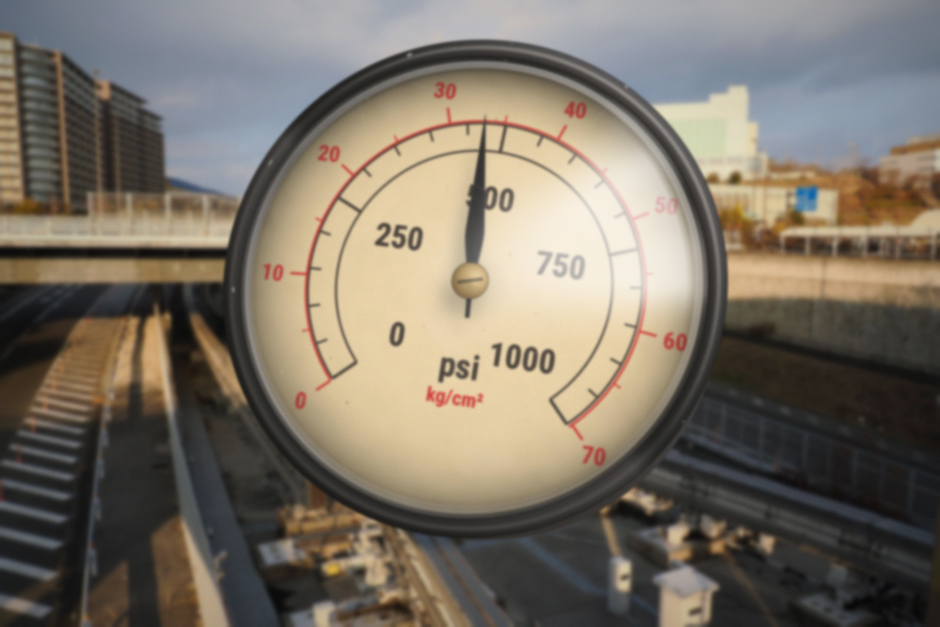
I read 475 psi
